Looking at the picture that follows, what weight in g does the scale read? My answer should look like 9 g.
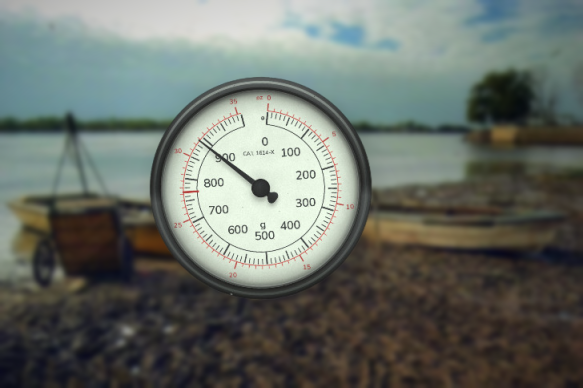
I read 890 g
